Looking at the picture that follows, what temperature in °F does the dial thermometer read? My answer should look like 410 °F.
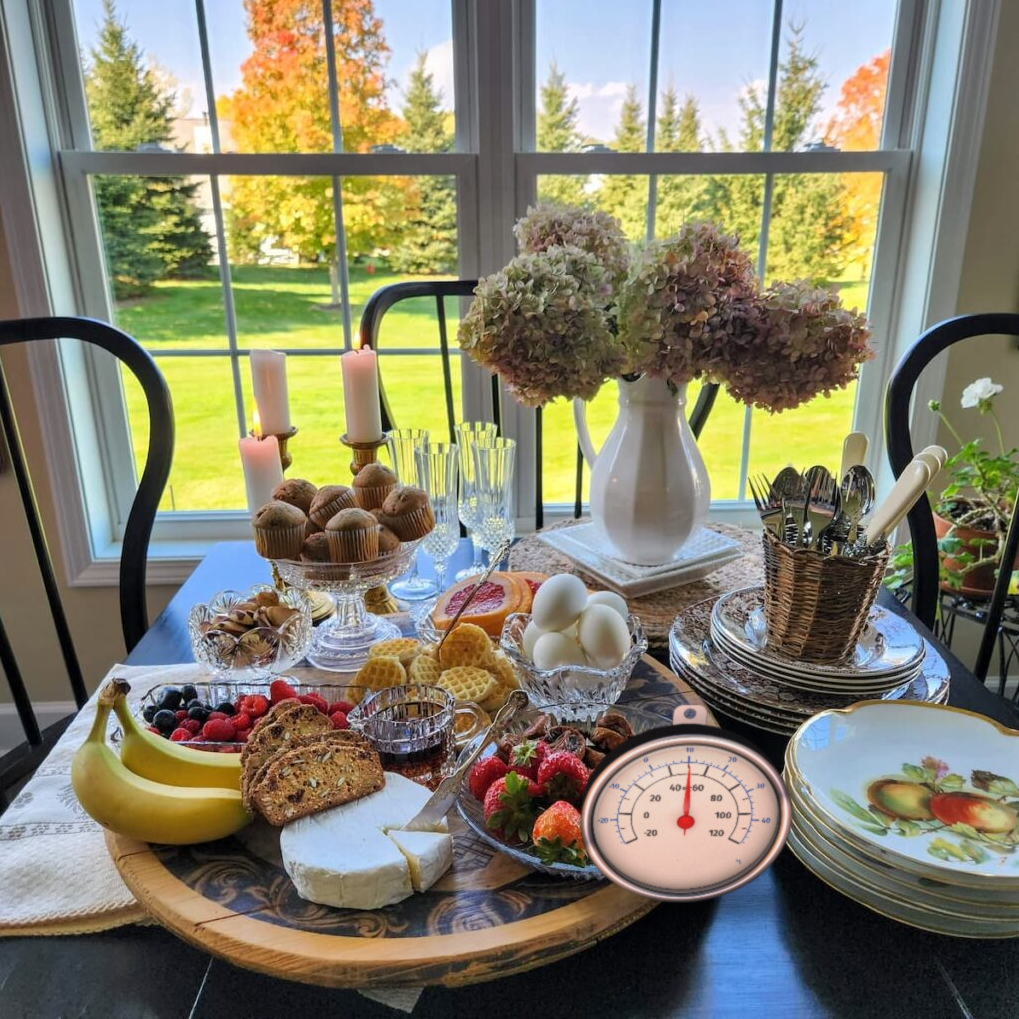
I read 50 °F
